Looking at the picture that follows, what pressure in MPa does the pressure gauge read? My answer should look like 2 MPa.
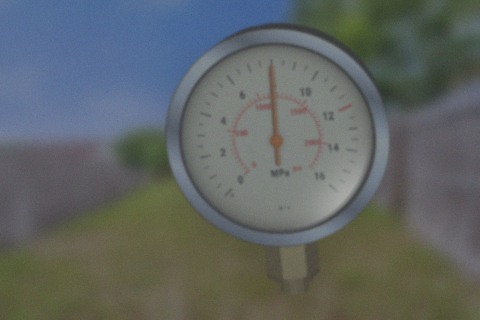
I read 8 MPa
